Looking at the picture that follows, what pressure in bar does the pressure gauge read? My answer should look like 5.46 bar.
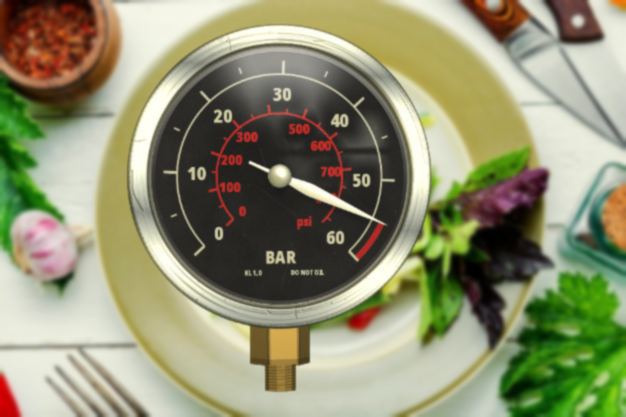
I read 55 bar
